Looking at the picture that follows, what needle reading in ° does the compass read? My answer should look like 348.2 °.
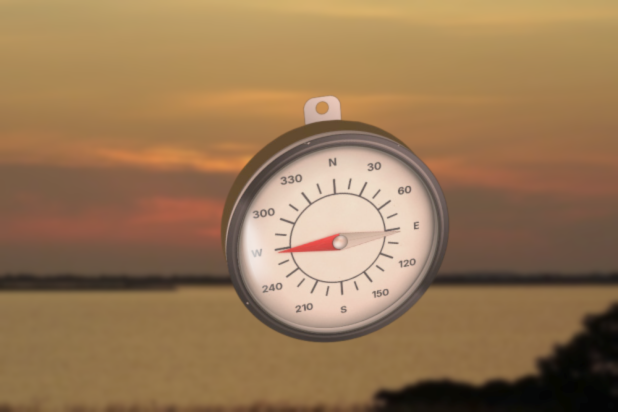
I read 270 °
